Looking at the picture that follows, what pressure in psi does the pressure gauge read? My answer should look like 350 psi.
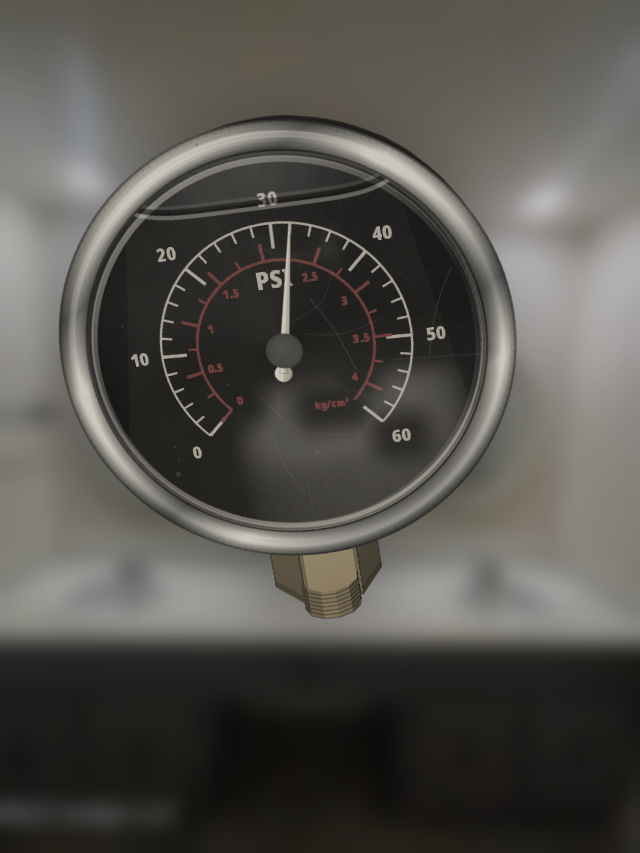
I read 32 psi
